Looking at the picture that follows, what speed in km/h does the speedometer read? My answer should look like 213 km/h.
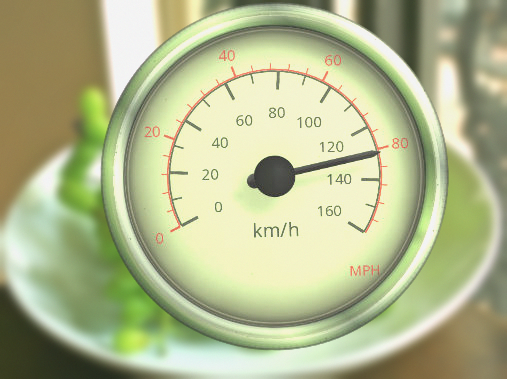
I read 130 km/h
